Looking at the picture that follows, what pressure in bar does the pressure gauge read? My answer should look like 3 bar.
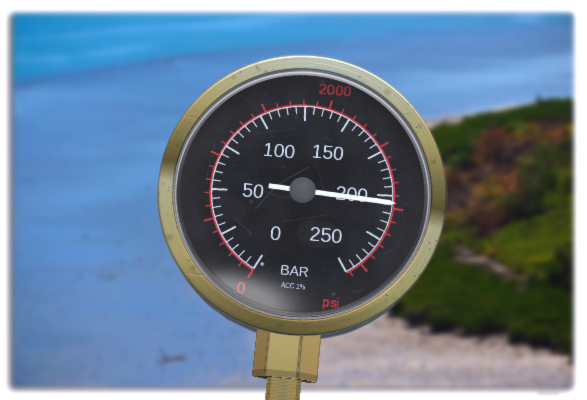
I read 205 bar
